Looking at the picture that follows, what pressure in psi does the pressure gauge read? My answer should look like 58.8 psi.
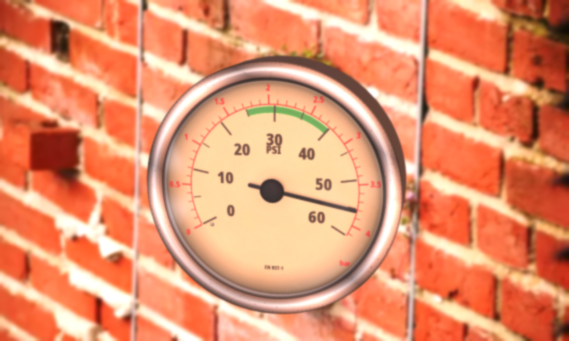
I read 55 psi
